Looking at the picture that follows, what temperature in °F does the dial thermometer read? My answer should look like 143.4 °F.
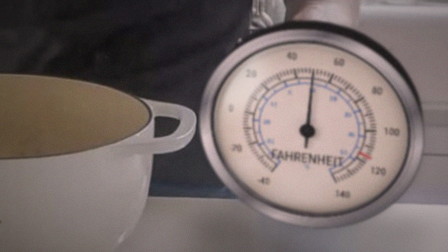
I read 50 °F
